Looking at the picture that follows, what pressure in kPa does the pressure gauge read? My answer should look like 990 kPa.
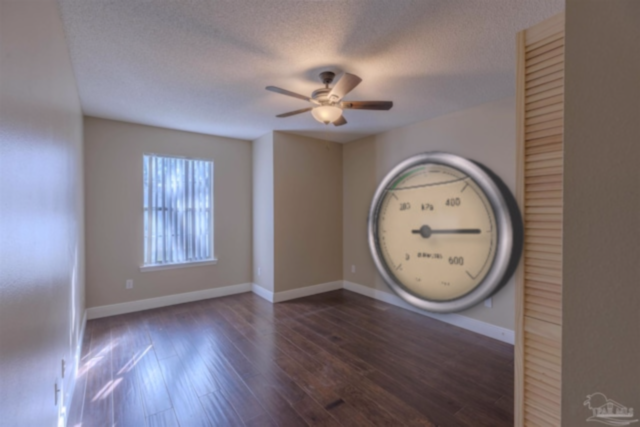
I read 500 kPa
